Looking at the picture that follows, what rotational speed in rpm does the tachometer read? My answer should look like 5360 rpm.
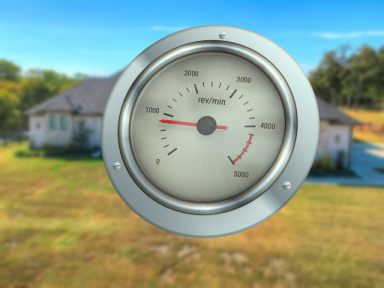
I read 800 rpm
